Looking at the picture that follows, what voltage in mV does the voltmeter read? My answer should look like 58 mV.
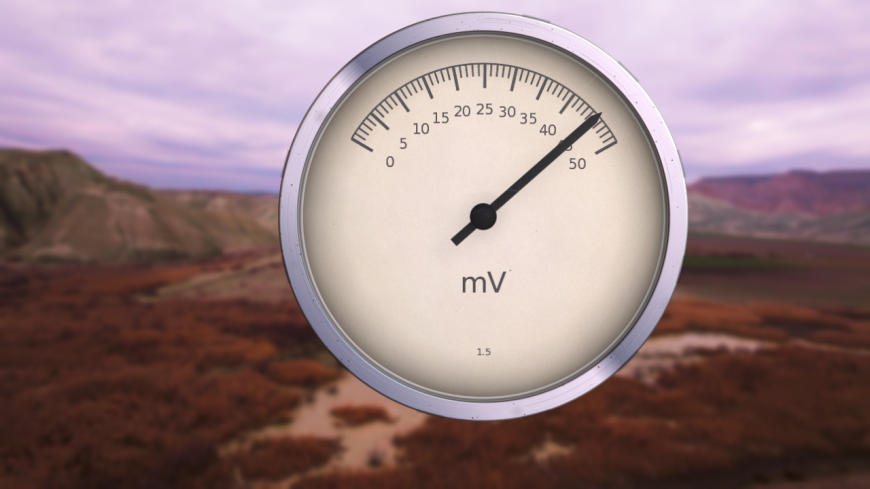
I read 45 mV
